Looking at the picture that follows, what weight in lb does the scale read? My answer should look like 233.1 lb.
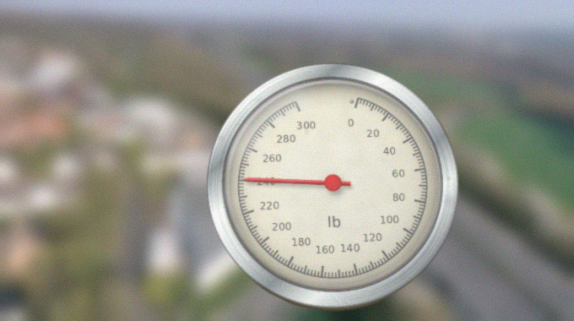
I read 240 lb
